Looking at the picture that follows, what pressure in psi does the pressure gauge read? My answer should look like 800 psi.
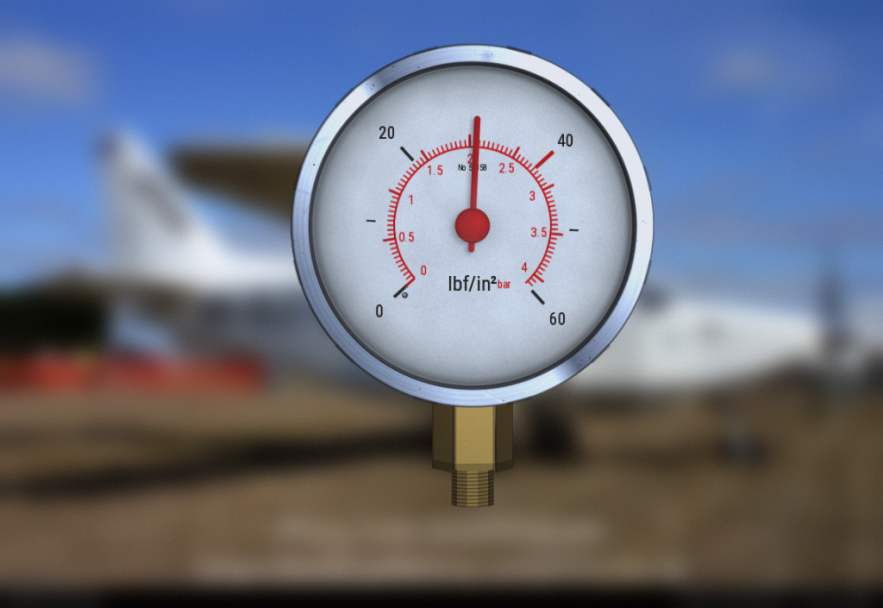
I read 30 psi
